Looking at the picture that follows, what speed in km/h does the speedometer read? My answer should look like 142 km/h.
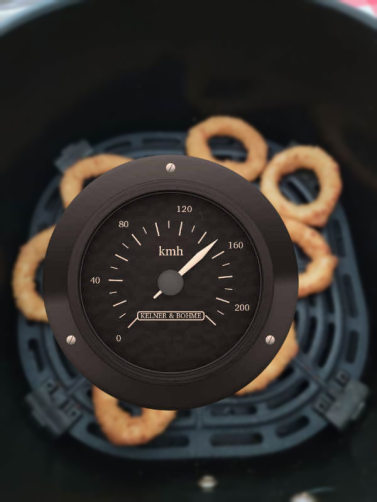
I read 150 km/h
